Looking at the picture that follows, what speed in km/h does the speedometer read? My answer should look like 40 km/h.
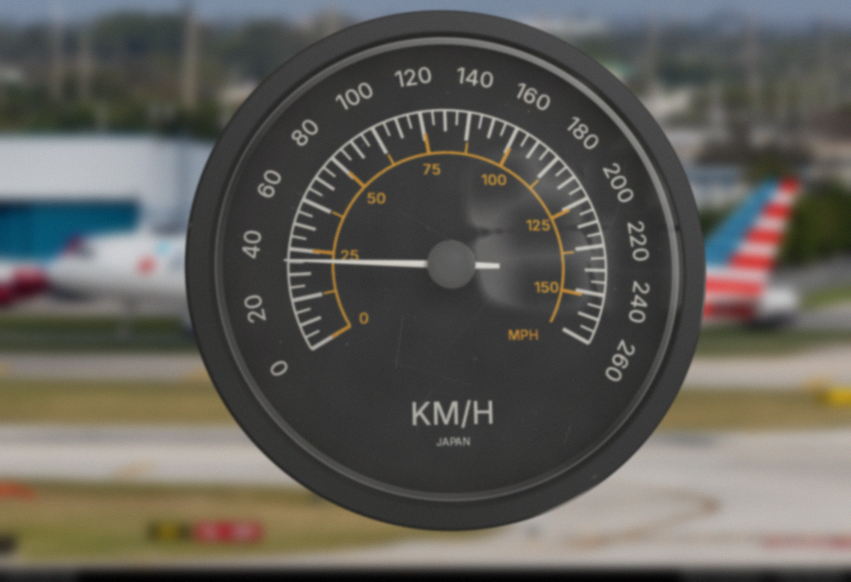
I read 35 km/h
